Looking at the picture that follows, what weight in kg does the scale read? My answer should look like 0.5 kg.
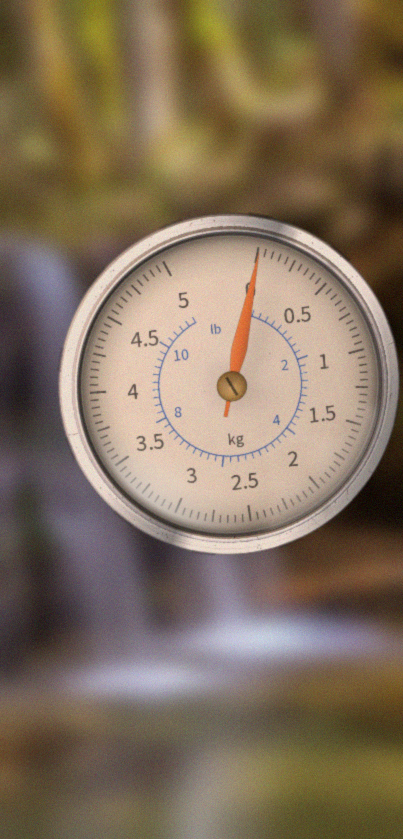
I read 0 kg
